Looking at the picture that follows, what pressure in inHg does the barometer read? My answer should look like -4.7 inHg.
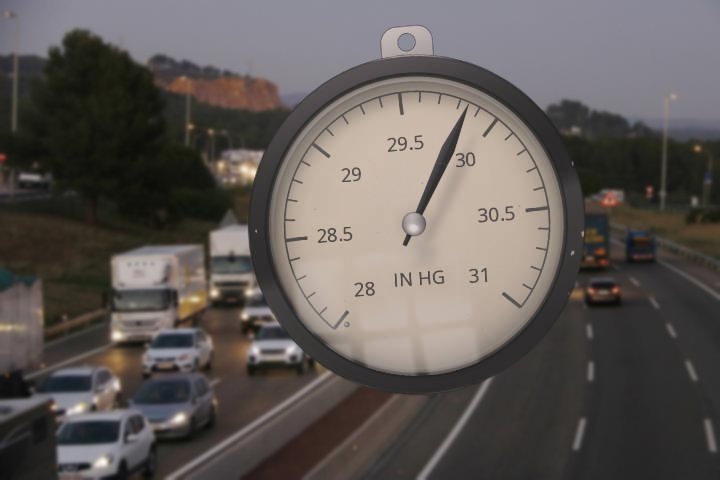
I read 29.85 inHg
